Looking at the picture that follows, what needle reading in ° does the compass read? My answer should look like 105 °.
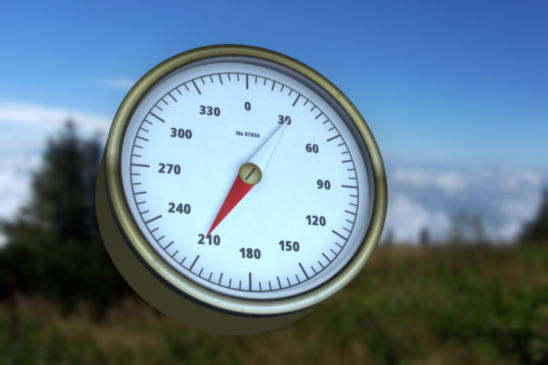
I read 212.5 °
